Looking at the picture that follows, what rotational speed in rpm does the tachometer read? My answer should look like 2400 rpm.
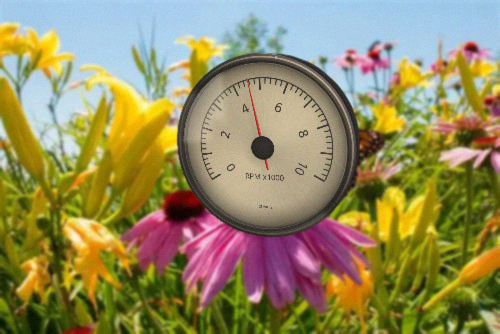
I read 4600 rpm
